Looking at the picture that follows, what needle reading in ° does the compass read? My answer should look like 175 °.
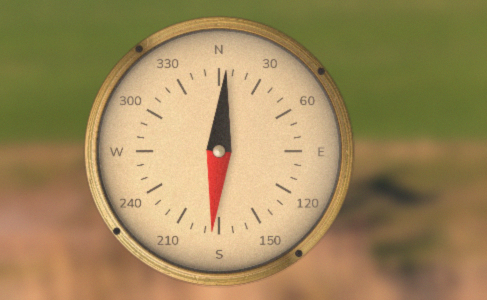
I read 185 °
